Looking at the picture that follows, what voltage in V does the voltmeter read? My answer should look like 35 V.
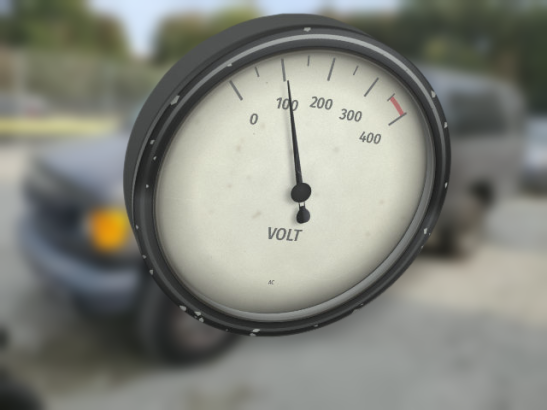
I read 100 V
